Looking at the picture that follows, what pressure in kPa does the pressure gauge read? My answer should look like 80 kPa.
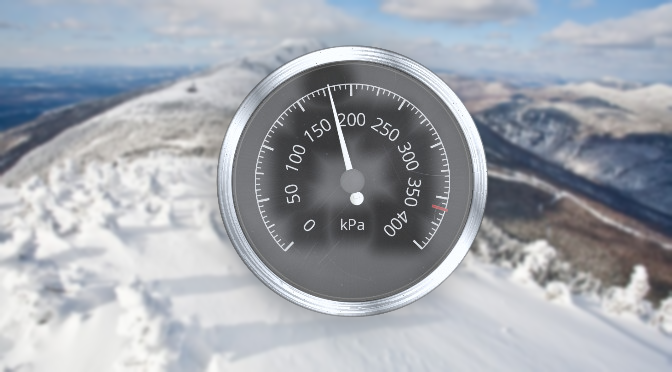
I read 180 kPa
